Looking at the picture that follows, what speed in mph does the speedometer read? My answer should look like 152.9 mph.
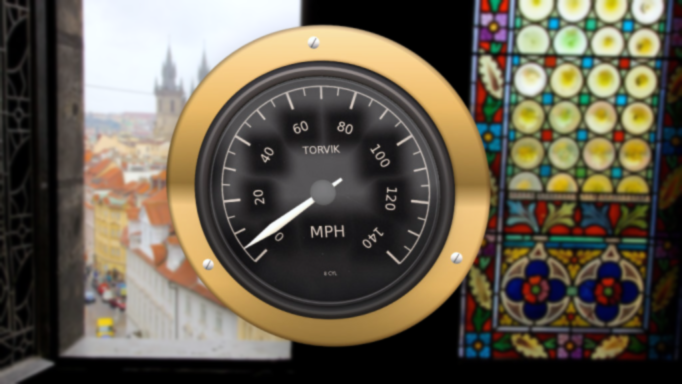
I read 5 mph
